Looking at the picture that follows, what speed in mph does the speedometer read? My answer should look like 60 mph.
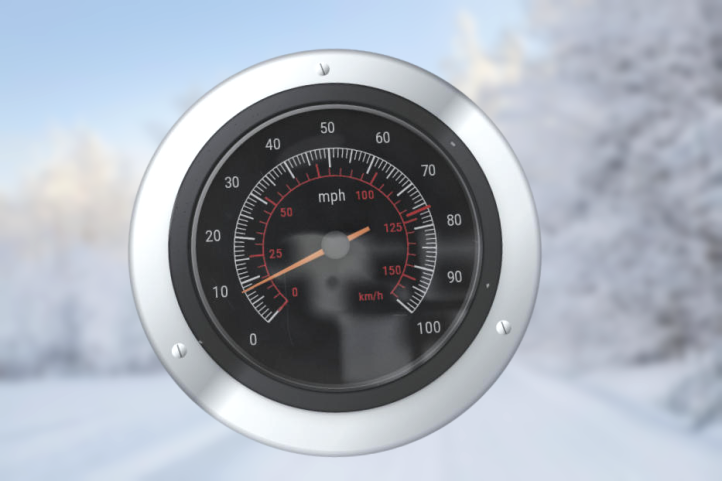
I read 8 mph
